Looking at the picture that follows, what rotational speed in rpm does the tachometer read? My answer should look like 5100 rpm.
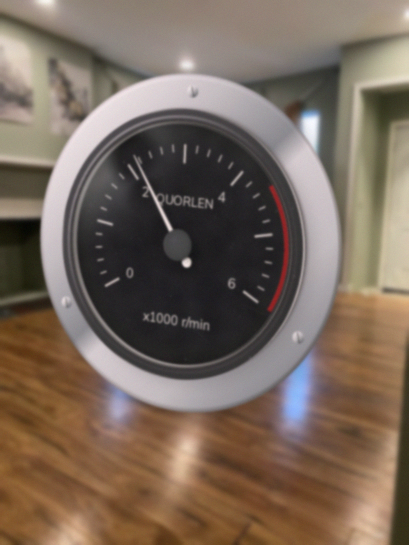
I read 2200 rpm
